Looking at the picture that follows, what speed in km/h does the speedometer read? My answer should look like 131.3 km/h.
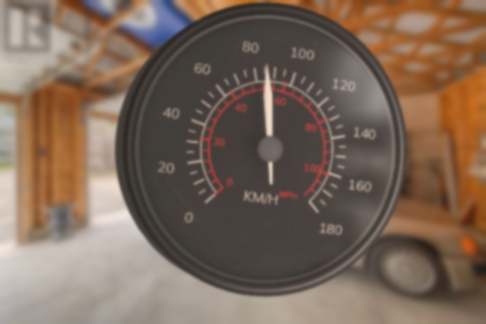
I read 85 km/h
